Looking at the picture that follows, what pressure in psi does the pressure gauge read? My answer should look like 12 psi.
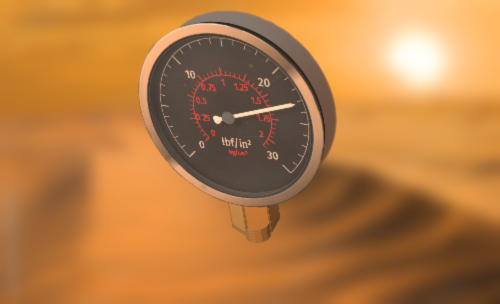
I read 23 psi
